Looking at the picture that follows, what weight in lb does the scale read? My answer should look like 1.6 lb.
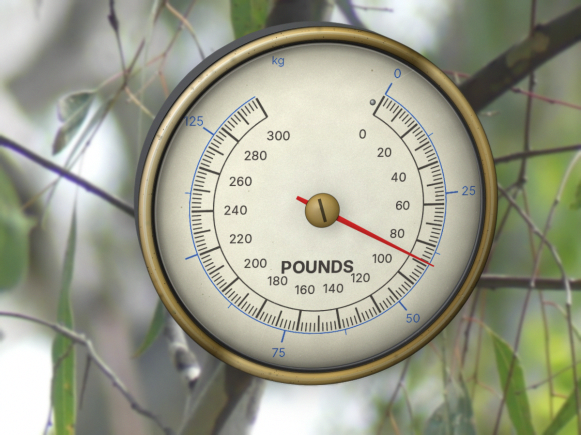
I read 88 lb
